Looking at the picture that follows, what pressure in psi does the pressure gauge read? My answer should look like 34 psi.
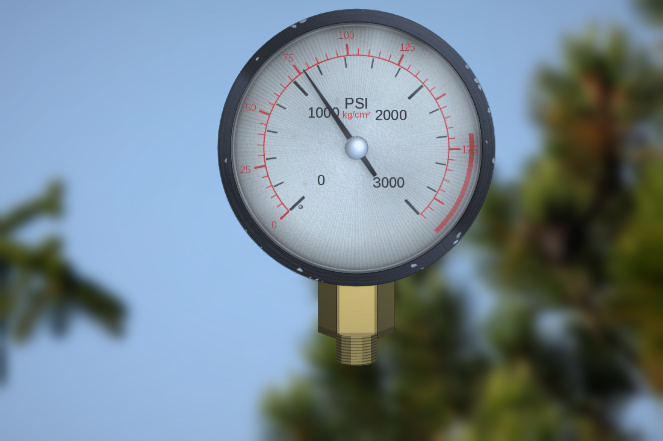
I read 1100 psi
